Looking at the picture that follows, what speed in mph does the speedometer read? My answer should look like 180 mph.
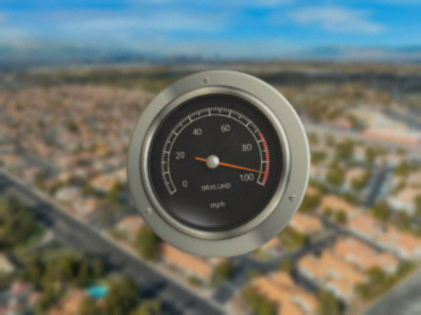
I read 95 mph
